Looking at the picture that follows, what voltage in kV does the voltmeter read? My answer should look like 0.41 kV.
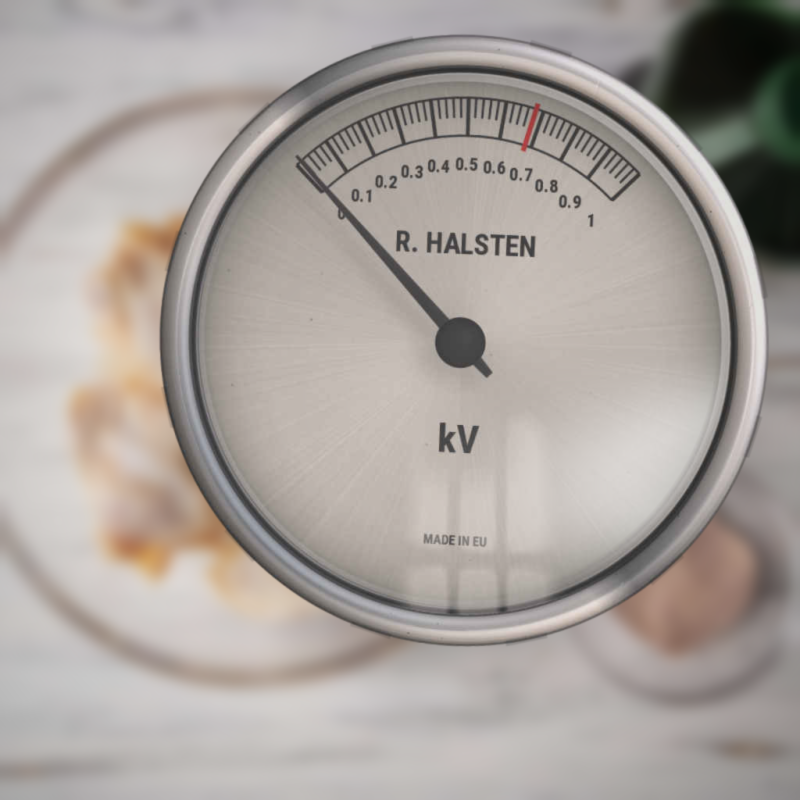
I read 0.02 kV
